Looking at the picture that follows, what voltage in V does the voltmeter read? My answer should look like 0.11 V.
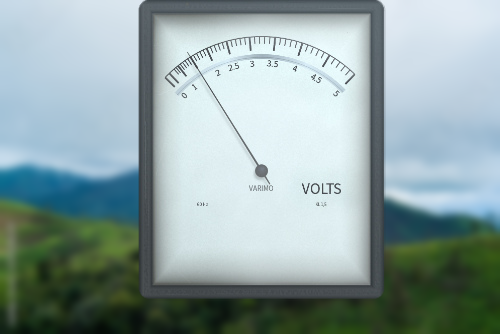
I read 1.5 V
